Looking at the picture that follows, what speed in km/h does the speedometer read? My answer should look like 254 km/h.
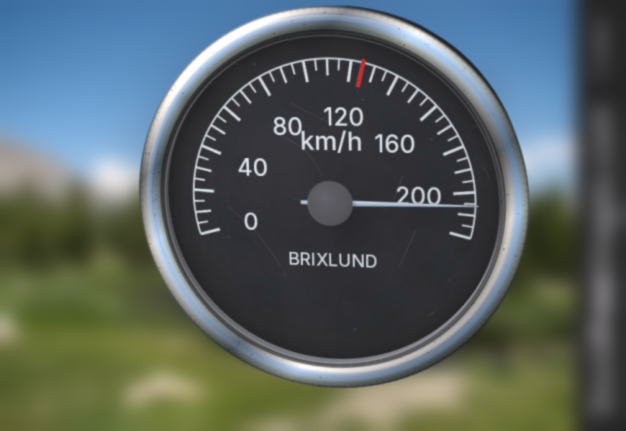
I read 205 km/h
